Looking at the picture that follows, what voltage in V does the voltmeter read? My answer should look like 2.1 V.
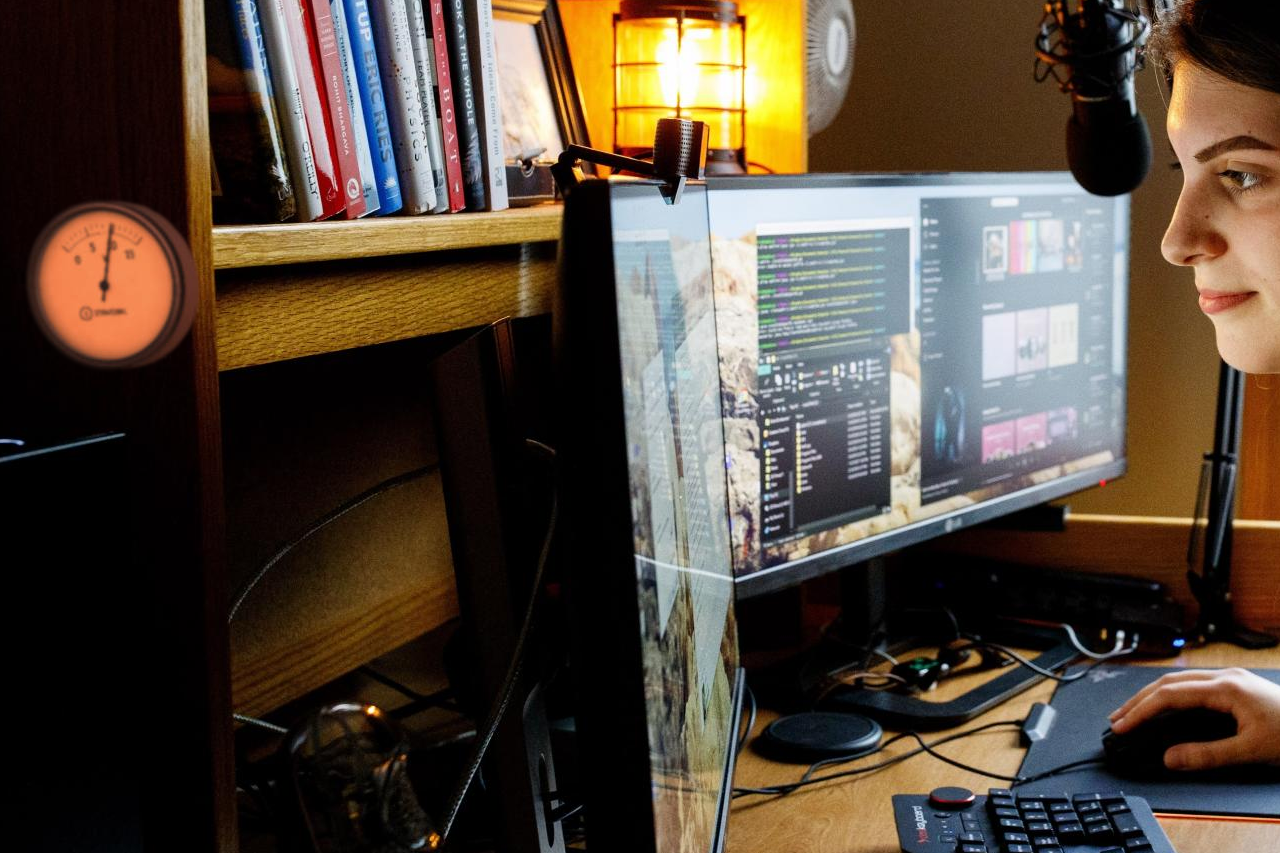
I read 10 V
